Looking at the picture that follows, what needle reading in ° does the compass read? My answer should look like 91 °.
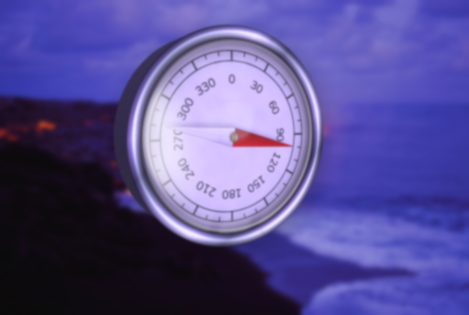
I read 100 °
